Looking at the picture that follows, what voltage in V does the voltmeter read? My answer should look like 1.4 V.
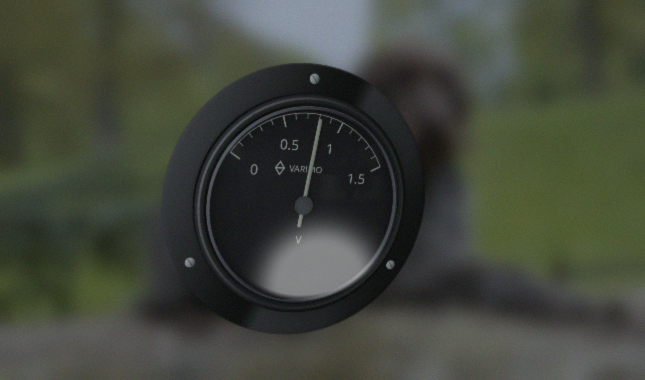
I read 0.8 V
